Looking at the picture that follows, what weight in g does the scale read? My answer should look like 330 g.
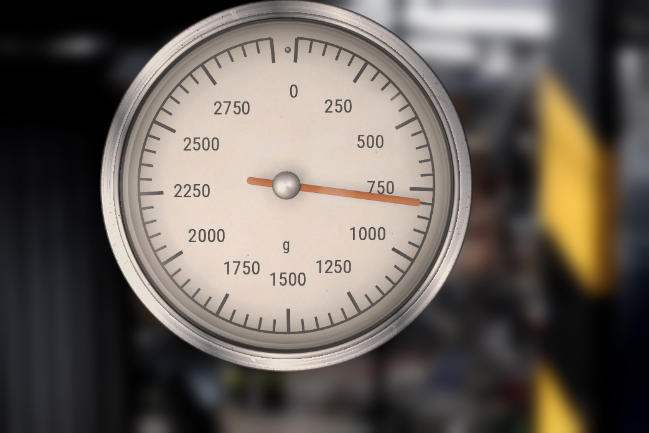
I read 800 g
